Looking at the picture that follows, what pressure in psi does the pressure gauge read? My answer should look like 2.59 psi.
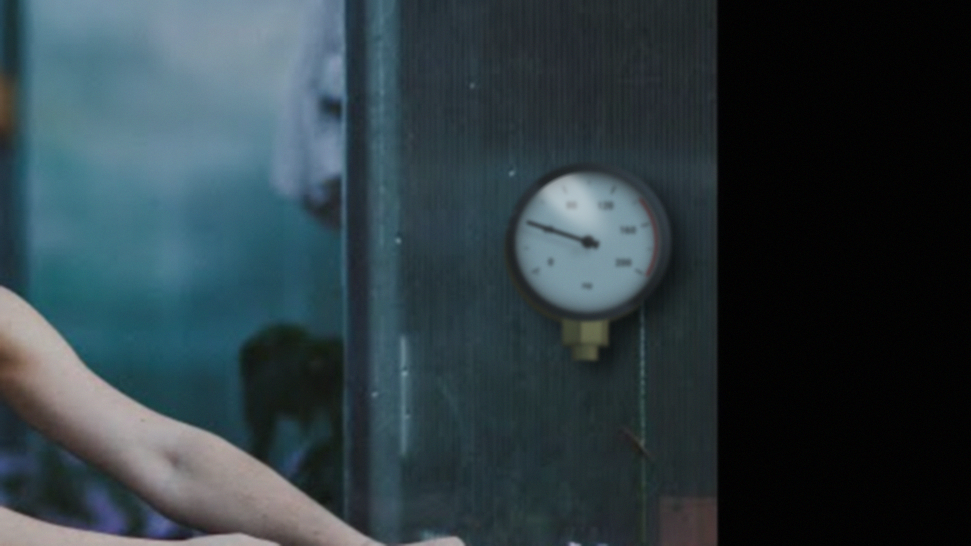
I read 40 psi
